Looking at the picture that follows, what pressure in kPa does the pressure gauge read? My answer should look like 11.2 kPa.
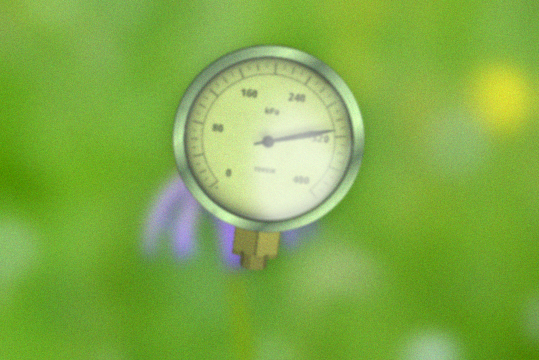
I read 310 kPa
